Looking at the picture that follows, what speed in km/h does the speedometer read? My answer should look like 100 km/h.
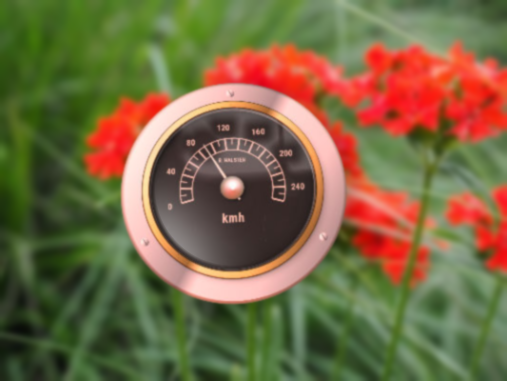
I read 90 km/h
